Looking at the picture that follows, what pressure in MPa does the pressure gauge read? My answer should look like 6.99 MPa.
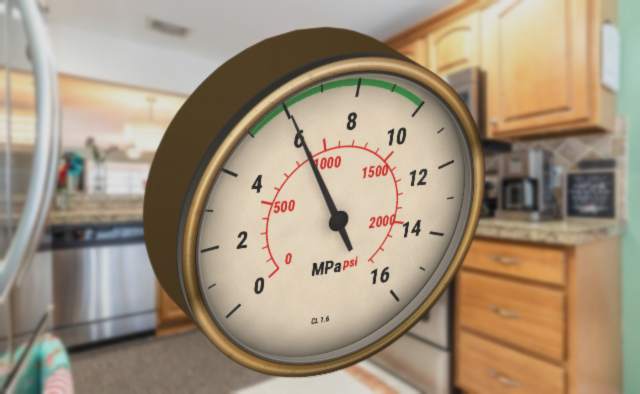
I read 6 MPa
